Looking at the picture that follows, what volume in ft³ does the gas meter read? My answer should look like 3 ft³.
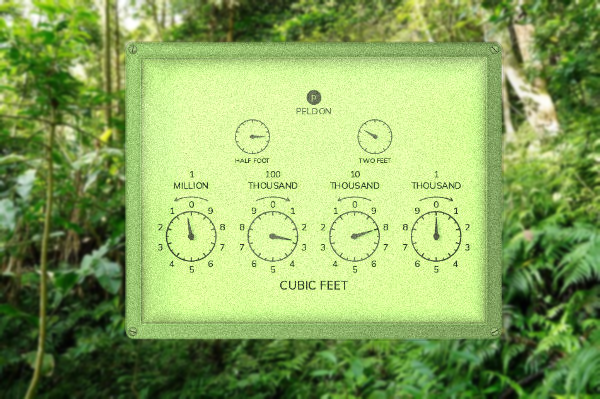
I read 28000 ft³
